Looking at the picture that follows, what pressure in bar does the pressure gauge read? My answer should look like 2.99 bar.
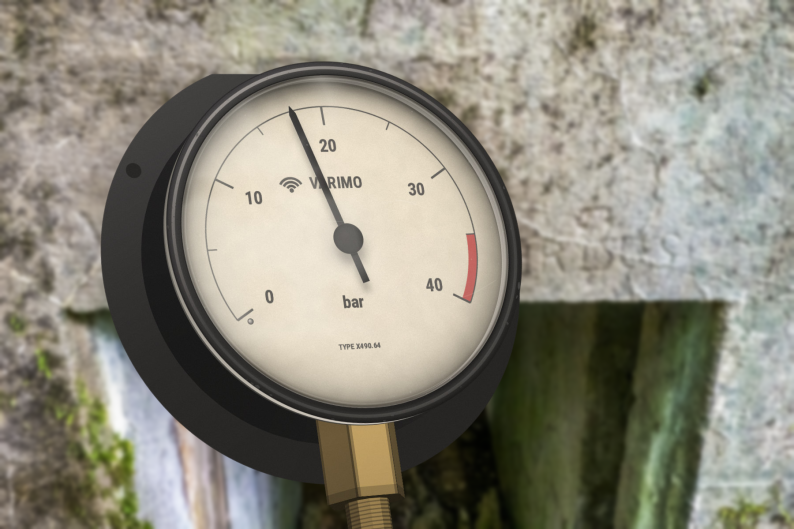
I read 17.5 bar
